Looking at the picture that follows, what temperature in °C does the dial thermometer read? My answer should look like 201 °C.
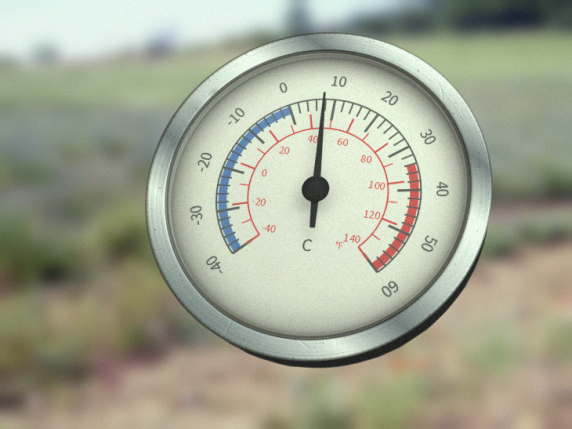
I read 8 °C
